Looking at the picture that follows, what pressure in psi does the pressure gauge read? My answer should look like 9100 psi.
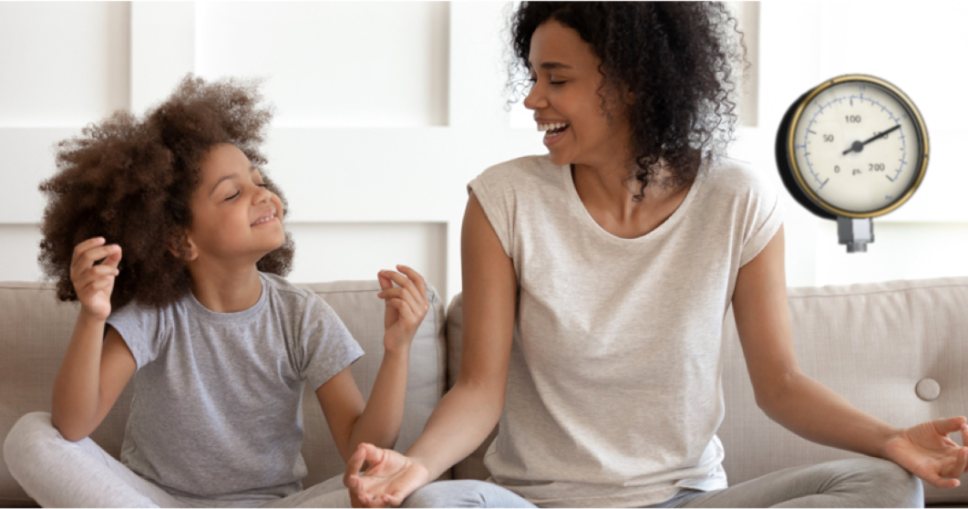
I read 150 psi
